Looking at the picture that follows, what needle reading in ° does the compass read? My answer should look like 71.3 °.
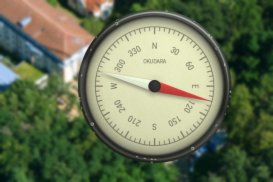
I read 105 °
